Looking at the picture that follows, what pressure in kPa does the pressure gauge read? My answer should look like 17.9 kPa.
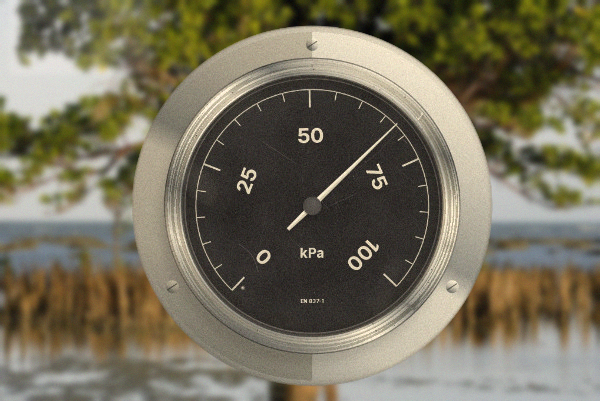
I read 67.5 kPa
